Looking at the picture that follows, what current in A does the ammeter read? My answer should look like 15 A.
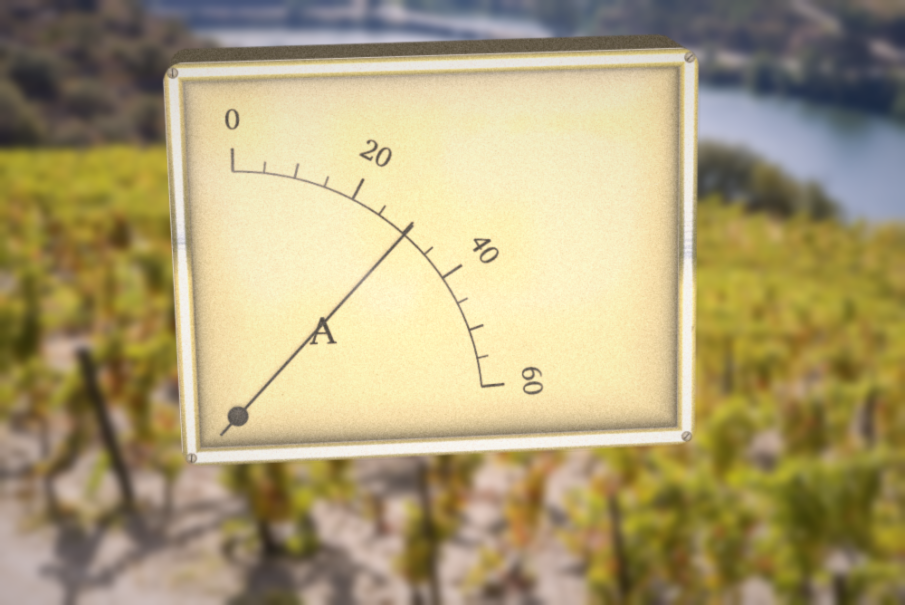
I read 30 A
